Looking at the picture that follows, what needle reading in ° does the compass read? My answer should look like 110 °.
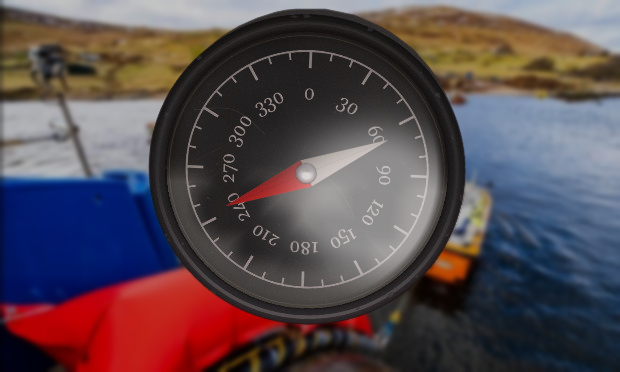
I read 245 °
